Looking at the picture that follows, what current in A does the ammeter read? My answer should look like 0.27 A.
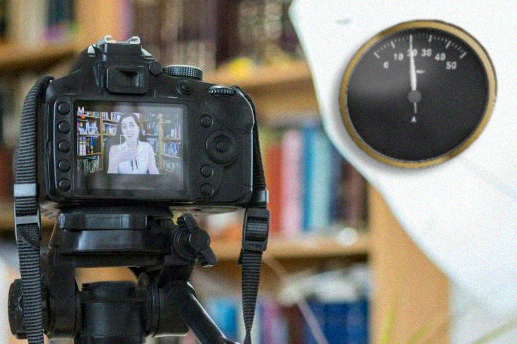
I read 20 A
